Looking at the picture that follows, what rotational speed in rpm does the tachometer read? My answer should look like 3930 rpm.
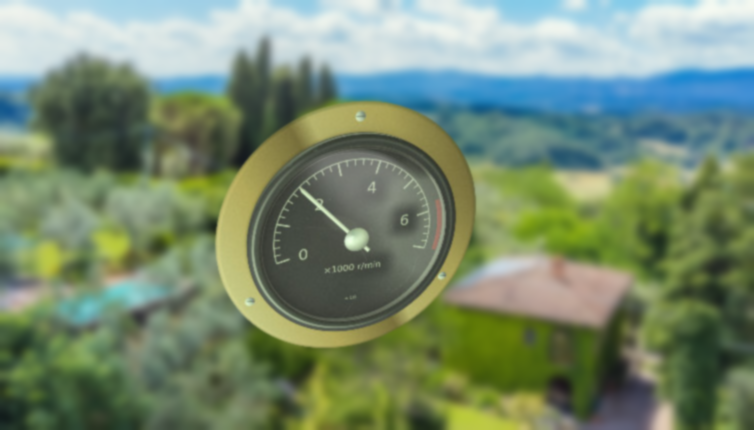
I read 2000 rpm
